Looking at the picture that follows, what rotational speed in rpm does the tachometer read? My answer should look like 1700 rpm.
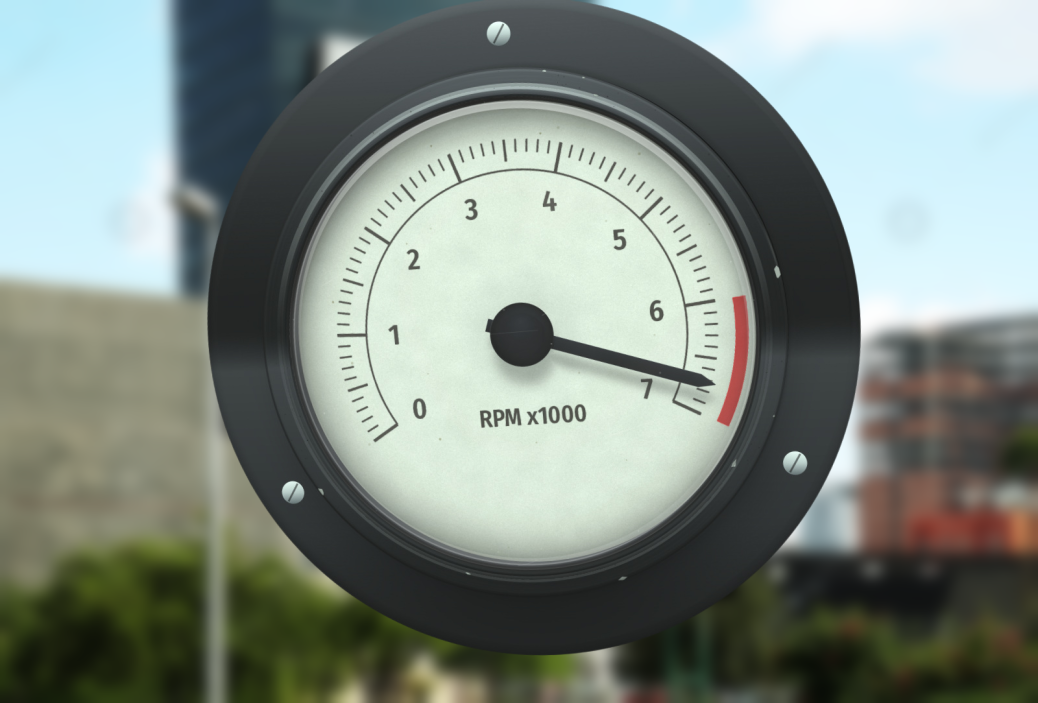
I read 6700 rpm
